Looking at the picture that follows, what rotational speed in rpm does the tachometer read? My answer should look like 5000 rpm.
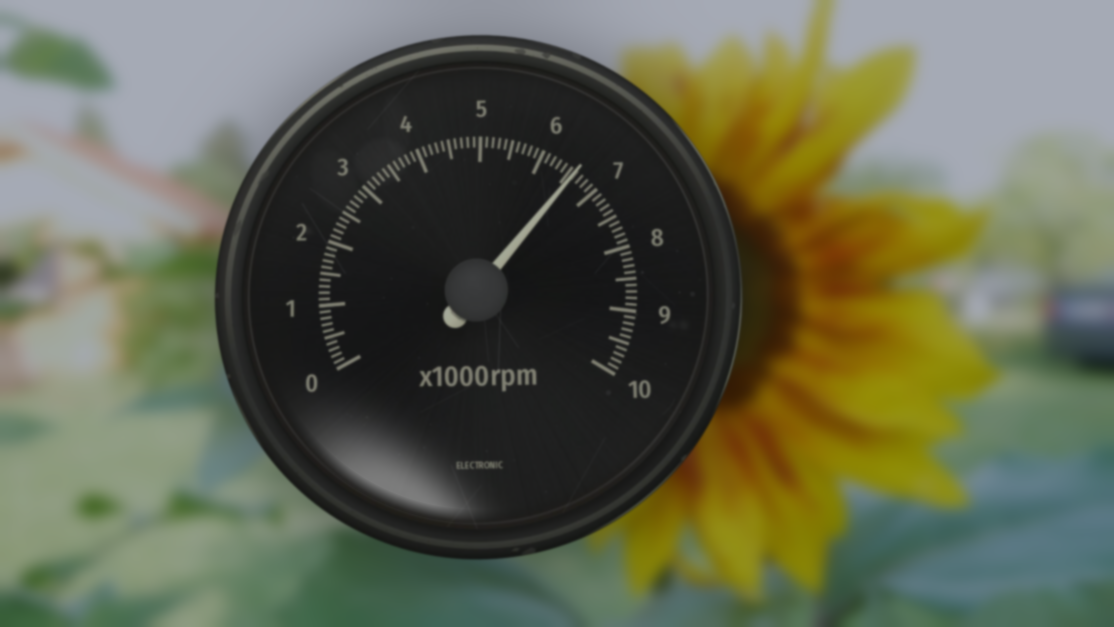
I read 6600 rpm
